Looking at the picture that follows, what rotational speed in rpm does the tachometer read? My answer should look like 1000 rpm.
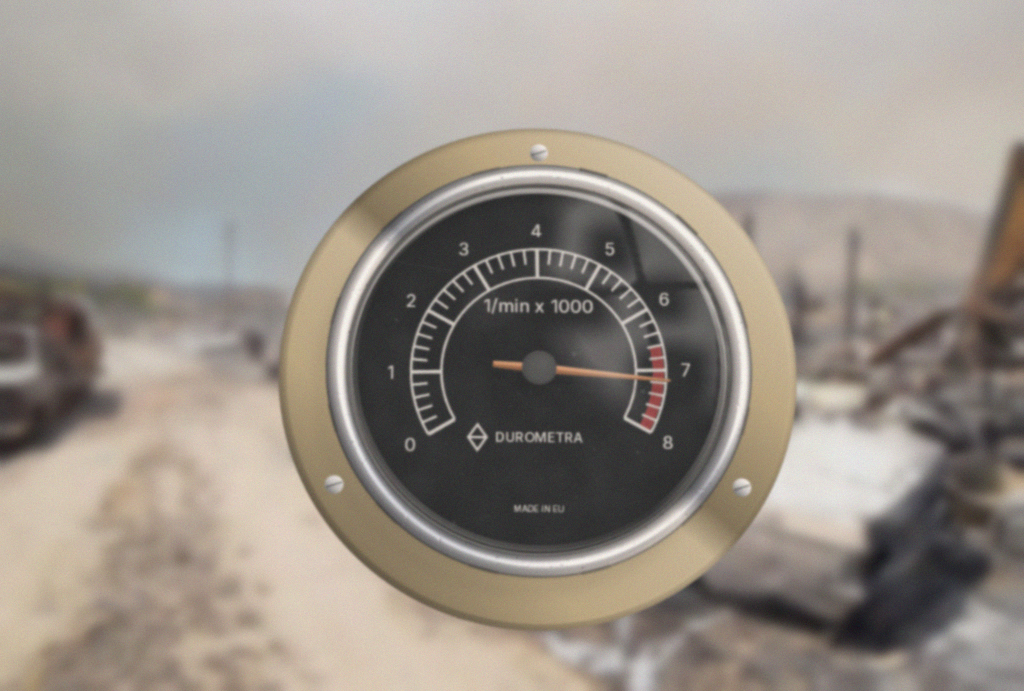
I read 7200 rpm
